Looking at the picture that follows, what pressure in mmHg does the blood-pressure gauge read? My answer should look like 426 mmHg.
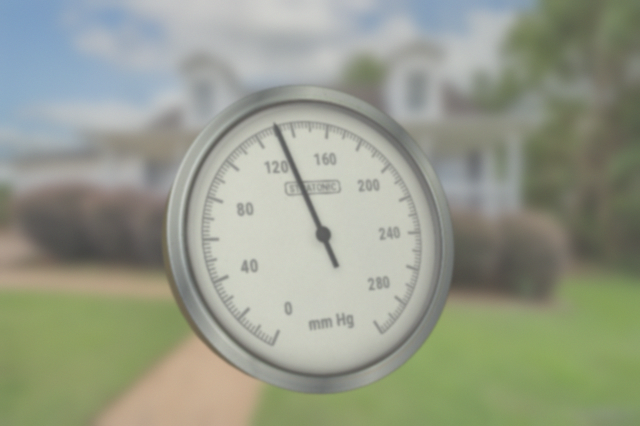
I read 130 mmHg
